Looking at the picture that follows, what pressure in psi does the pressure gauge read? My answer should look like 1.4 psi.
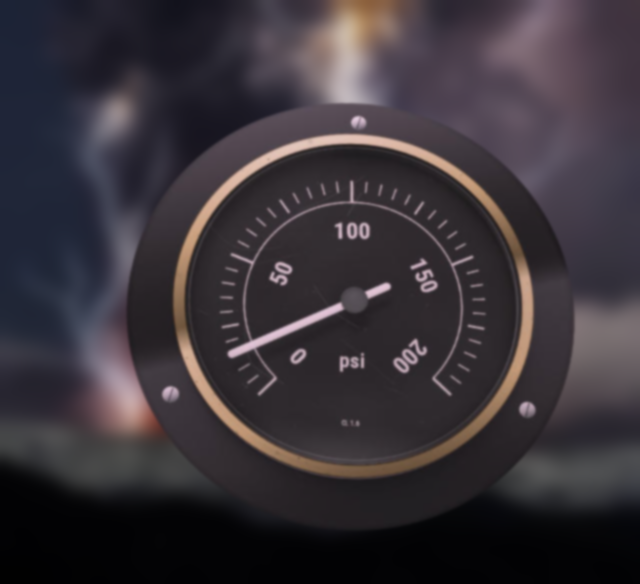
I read 15 psi
